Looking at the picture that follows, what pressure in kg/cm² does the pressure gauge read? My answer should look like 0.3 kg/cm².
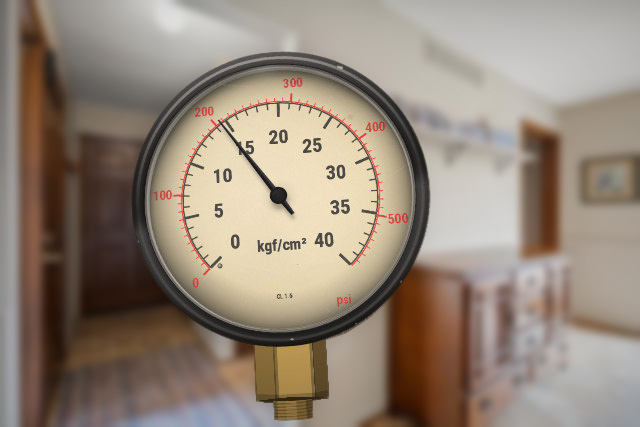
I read 14.5 kg/cm²
